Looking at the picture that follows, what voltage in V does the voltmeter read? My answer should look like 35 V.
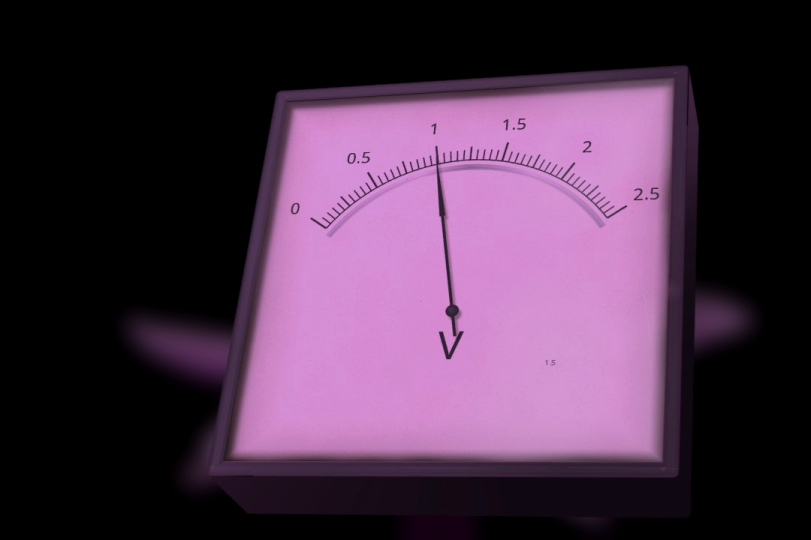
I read 1 V
